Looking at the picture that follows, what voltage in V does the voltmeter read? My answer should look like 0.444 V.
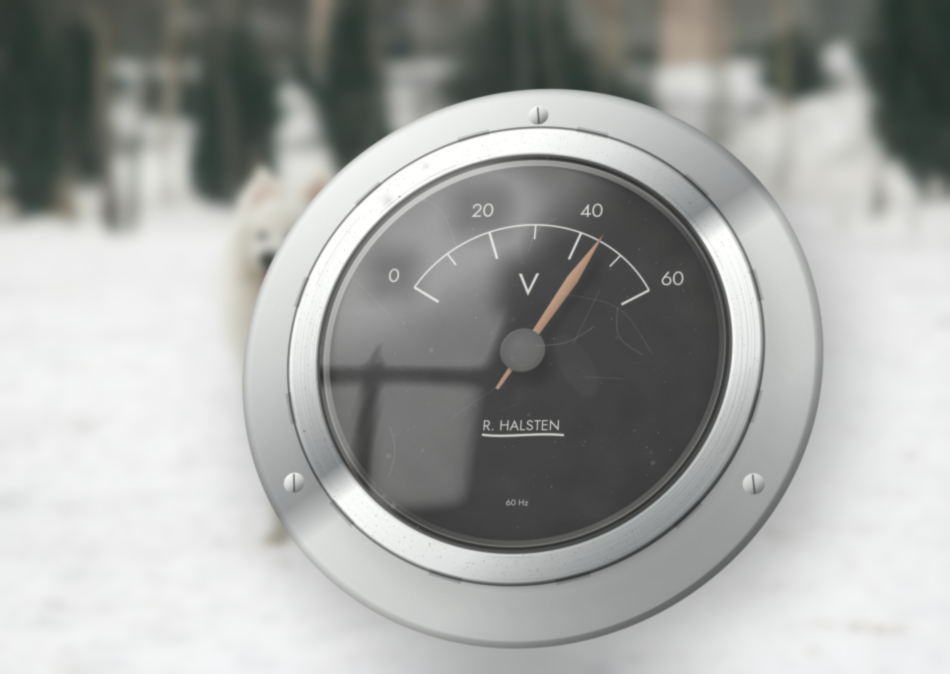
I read 45 V
